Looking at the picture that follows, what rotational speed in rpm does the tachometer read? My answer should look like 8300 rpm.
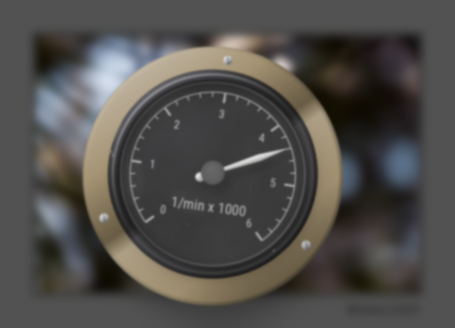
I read 4400 rpm
